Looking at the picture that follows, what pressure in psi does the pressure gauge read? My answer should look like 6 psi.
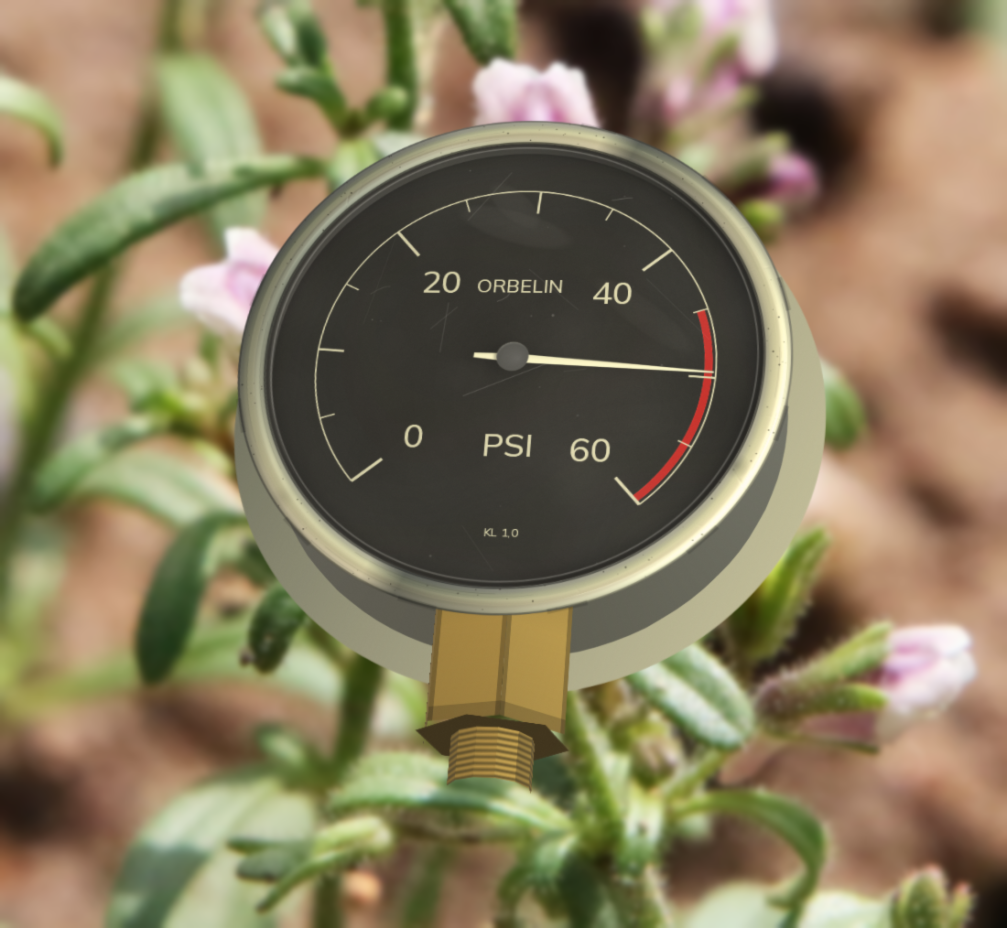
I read 50 psi
